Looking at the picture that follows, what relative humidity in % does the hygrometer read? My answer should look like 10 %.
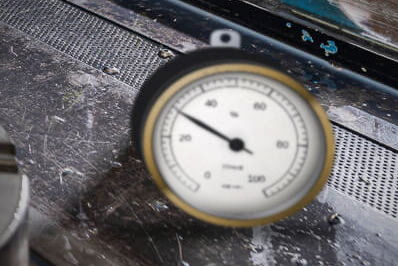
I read 30 %
